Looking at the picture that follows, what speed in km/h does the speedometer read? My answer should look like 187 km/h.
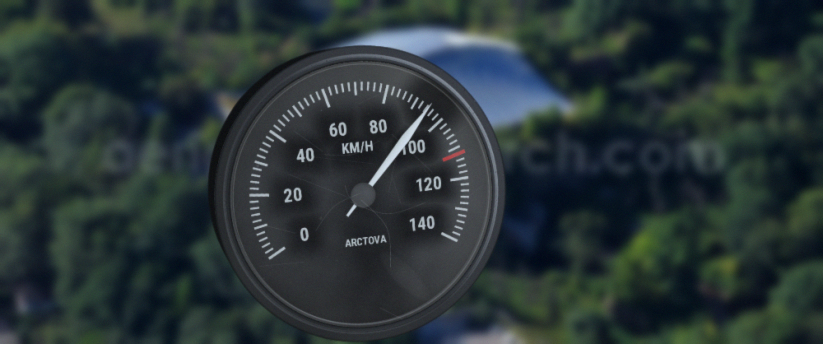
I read 94 km/h
